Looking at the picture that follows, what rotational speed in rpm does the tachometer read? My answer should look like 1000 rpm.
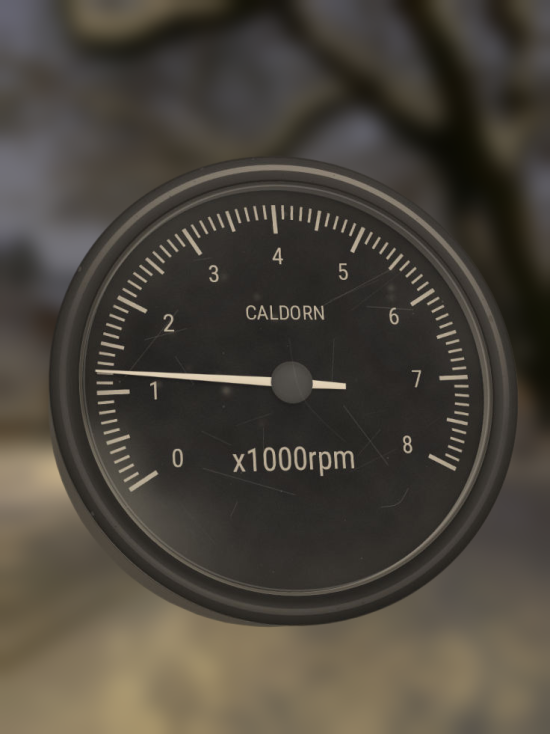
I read 1200 rpm
